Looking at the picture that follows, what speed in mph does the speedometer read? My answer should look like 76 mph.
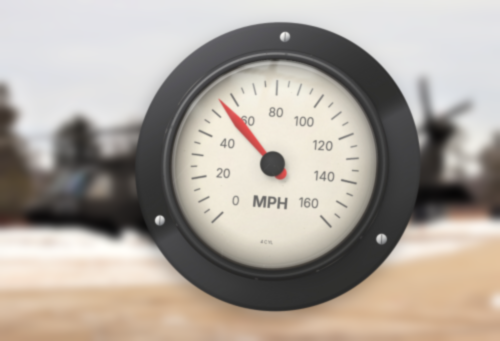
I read 55 mph
